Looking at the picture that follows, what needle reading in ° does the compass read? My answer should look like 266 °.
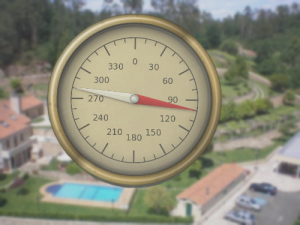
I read 100 °
